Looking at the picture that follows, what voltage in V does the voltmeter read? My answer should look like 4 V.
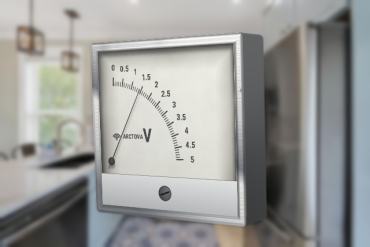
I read 1.5 V
